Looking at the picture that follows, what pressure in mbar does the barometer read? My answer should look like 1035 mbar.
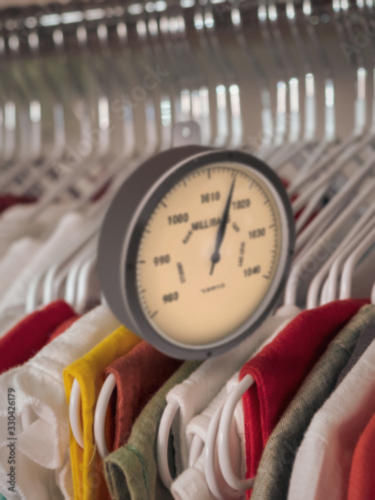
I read 1015 mbar
